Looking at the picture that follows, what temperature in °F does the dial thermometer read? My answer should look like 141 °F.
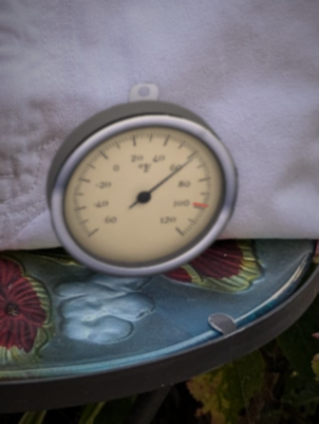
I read 60 °F
